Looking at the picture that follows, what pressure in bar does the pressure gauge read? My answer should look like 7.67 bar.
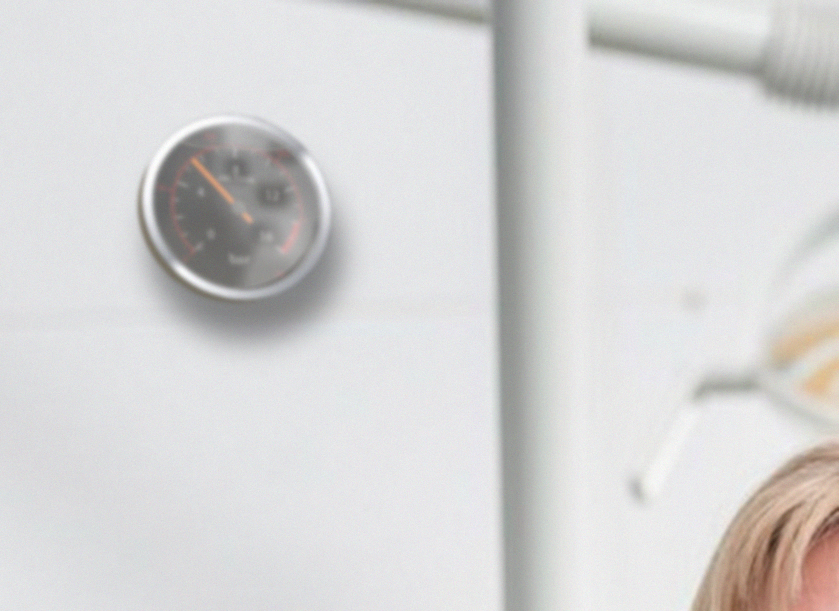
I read 5.5 bar
